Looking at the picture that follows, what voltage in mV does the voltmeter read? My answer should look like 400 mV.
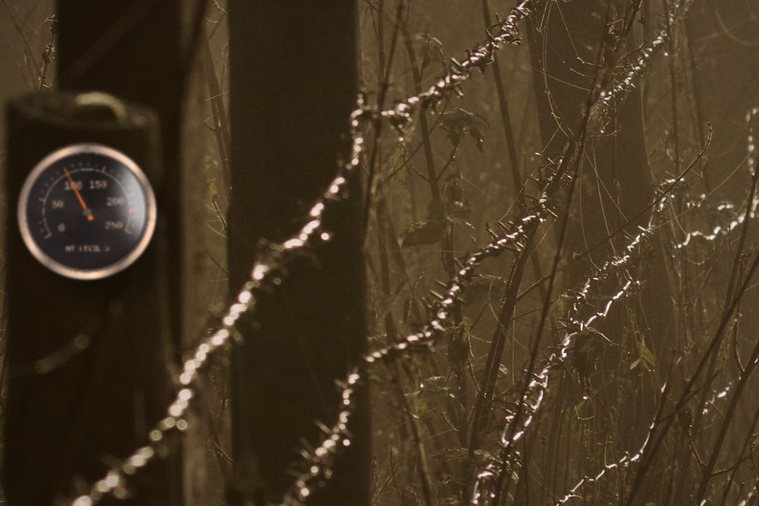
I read 100 mV
